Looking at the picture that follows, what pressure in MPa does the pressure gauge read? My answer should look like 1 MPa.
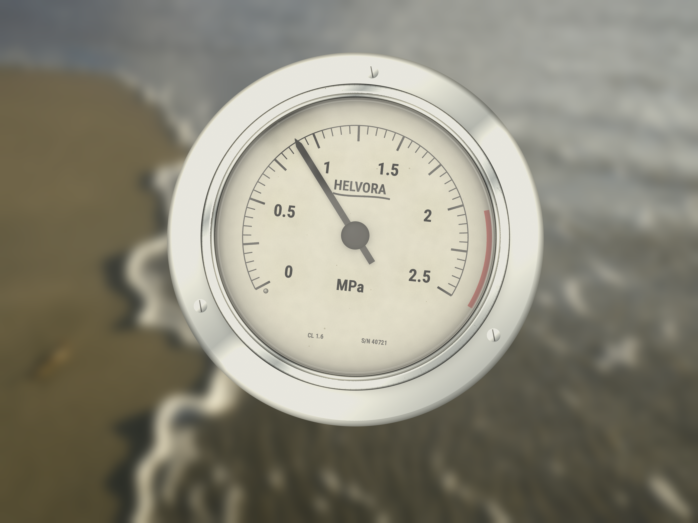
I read 0.9 MPa
